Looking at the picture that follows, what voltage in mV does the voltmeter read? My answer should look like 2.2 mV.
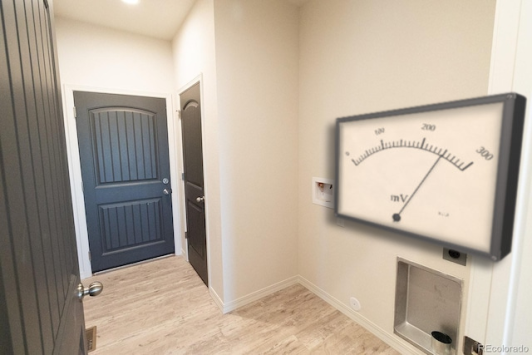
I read 250 mV
